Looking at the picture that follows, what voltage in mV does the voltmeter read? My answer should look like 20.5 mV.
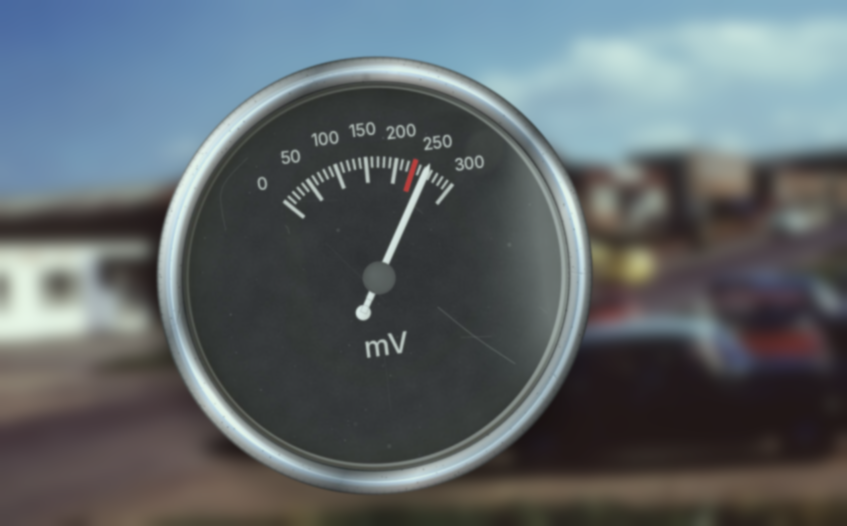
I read 250 mV
